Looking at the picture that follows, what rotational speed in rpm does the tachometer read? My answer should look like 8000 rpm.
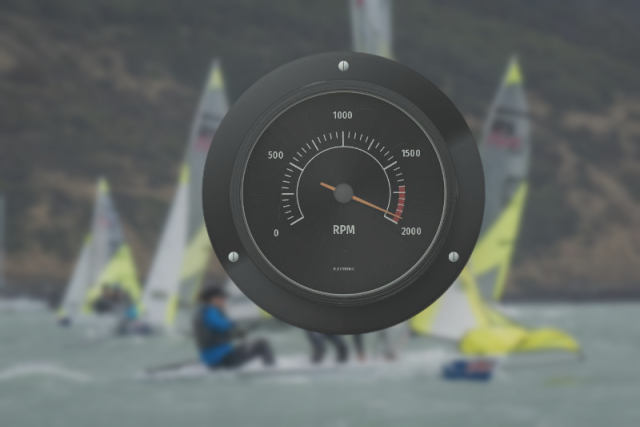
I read 1950 rpm
